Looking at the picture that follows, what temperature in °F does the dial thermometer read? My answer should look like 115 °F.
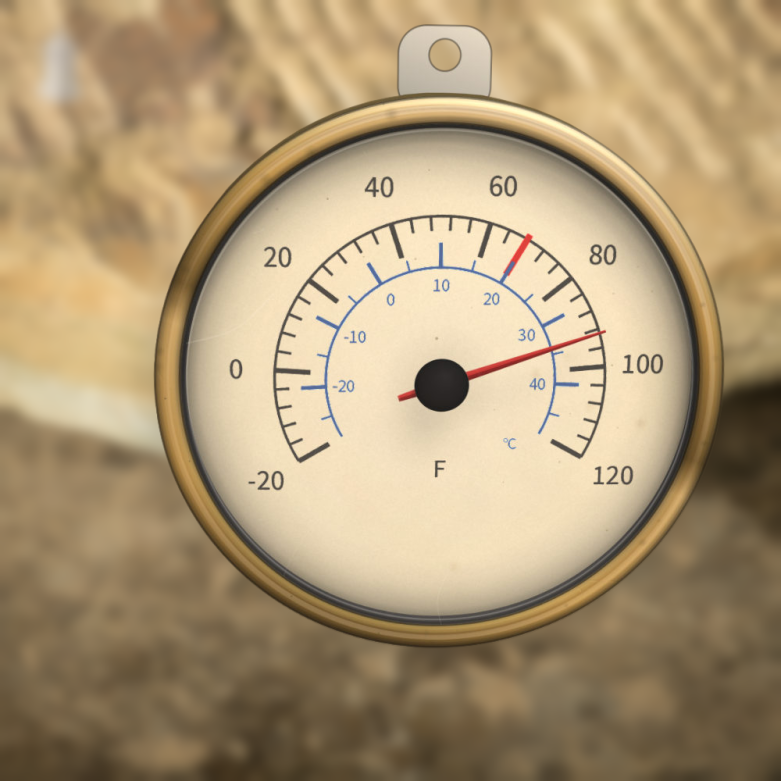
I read 92 °F
